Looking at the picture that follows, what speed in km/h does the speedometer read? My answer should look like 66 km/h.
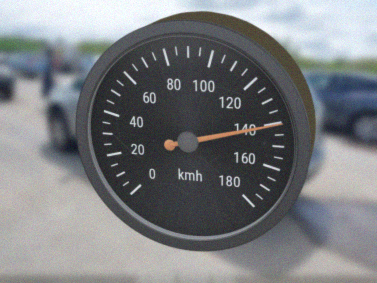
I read 140 km/h
